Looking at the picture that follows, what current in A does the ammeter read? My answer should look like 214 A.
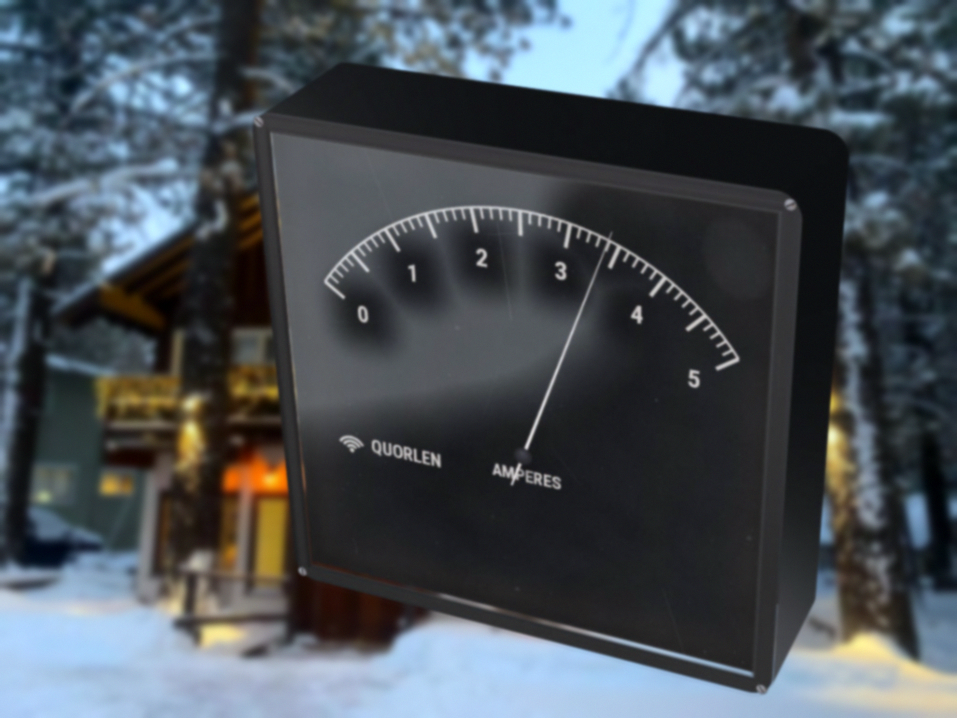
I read 3.4 A
